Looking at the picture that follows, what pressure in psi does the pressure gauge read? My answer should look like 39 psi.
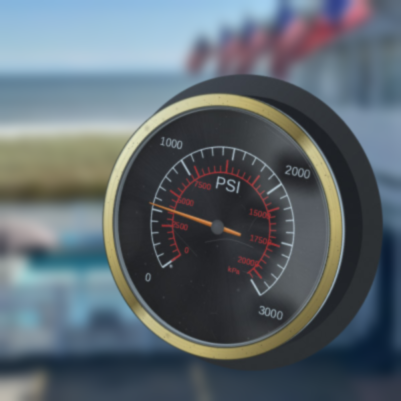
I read 550 psi
